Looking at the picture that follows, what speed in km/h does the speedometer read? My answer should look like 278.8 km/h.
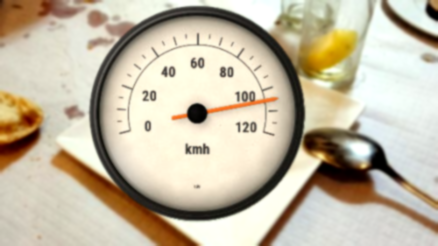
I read 105 km/h
